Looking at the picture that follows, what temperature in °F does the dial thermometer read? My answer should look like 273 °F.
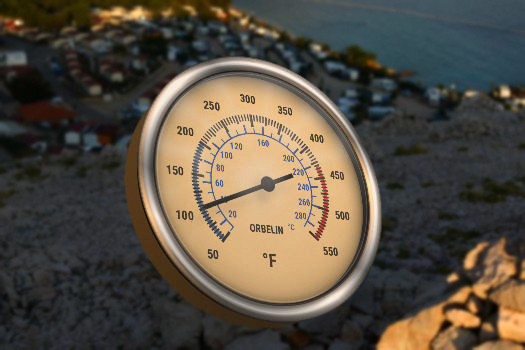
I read 100 °F
